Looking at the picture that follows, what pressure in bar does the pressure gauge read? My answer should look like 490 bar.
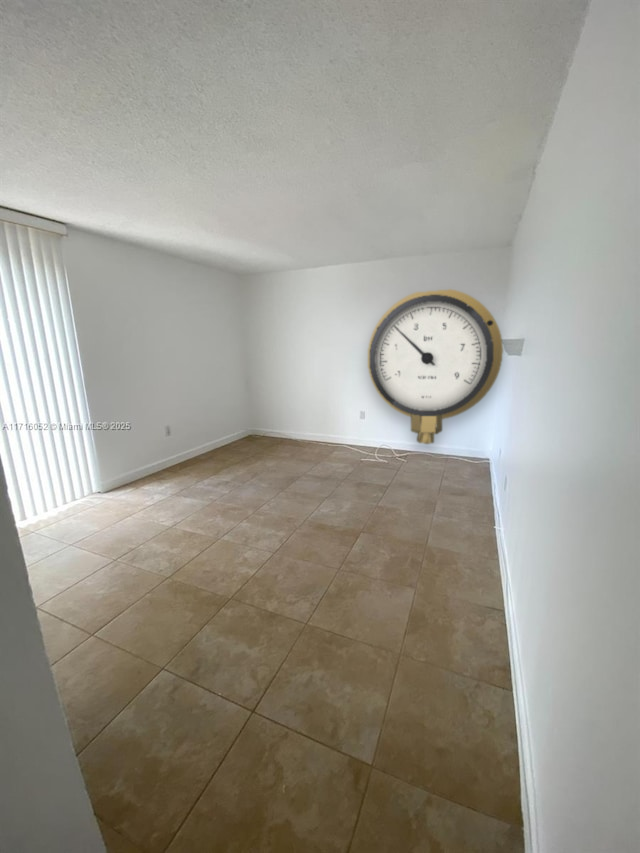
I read 2 bar
